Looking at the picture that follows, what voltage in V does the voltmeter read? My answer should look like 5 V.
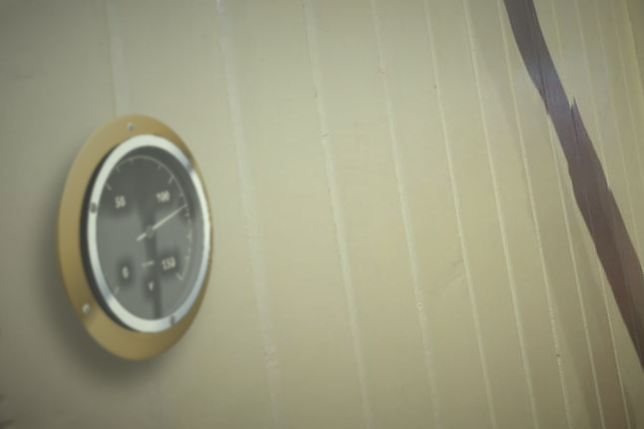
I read 115 V
